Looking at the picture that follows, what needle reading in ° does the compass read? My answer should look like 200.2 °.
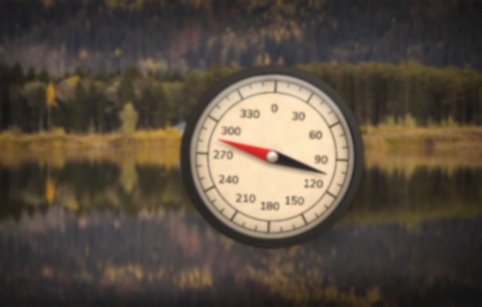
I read 285 °
